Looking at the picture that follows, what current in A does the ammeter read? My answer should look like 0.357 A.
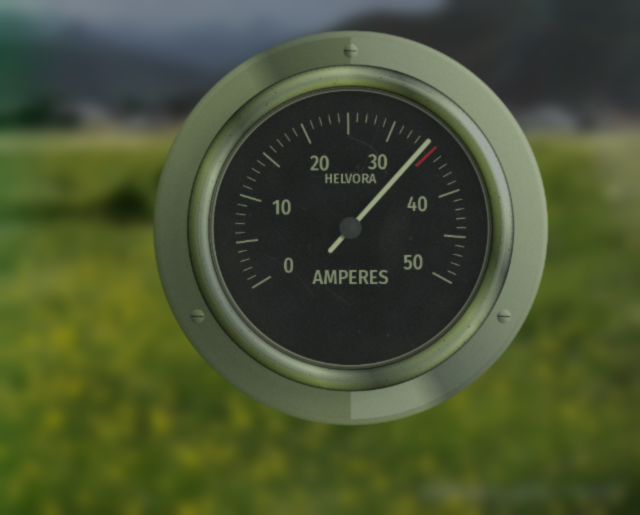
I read 34 A
